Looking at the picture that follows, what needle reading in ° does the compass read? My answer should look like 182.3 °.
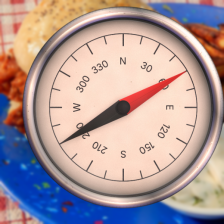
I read 60 °
